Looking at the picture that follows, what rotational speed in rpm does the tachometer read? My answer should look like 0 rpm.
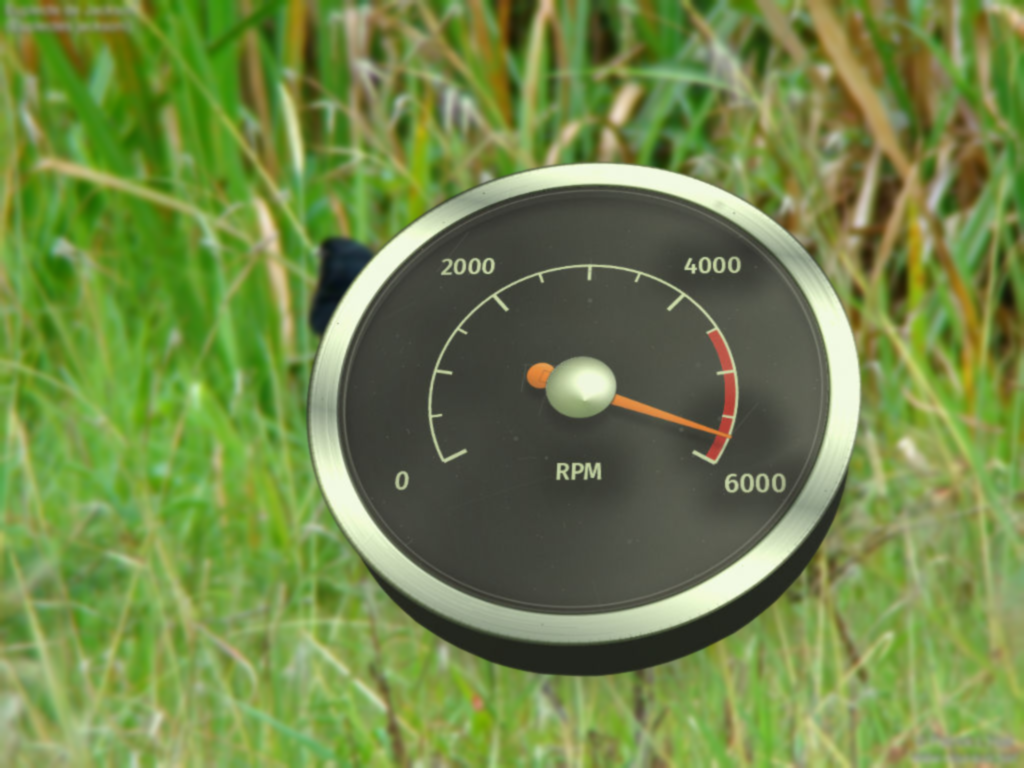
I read 5750 rpm
